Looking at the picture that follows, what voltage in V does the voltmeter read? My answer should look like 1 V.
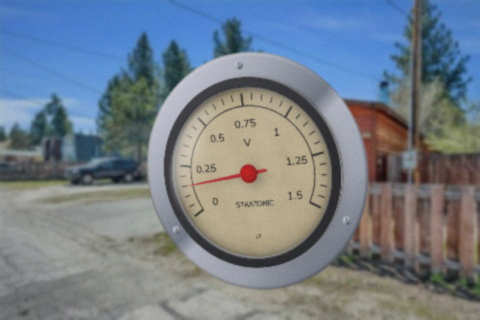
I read 0.15 V
